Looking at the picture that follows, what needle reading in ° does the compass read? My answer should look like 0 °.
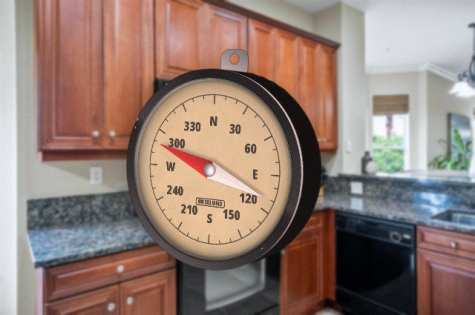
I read 290 °
